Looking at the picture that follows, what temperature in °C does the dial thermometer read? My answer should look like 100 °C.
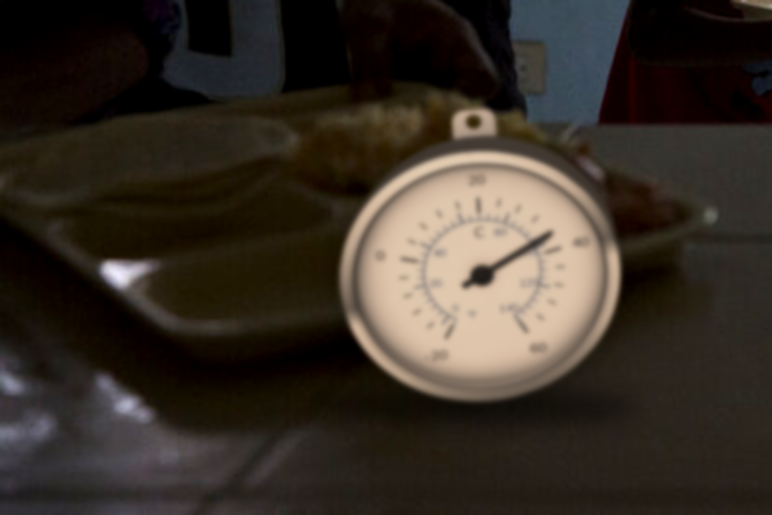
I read 36 °C
